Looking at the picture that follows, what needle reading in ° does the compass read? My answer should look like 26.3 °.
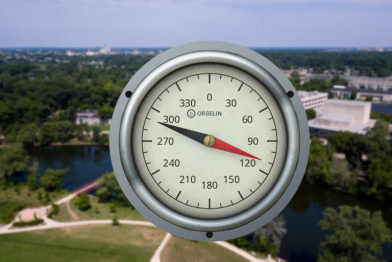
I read 110 °
